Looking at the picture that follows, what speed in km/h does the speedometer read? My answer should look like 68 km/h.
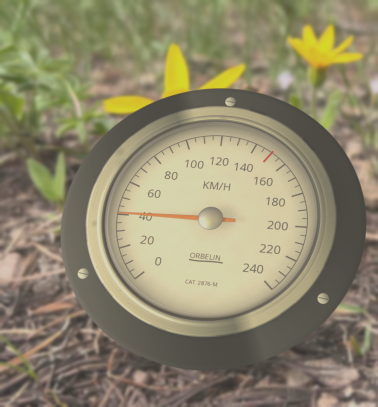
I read 40 km/h
